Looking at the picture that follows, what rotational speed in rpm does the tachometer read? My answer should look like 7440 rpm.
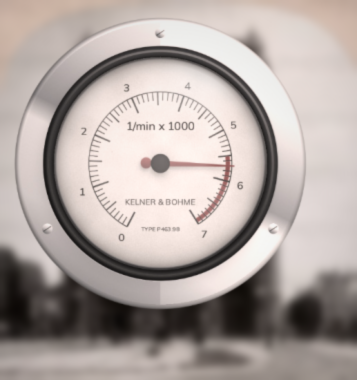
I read 5700 rpm
